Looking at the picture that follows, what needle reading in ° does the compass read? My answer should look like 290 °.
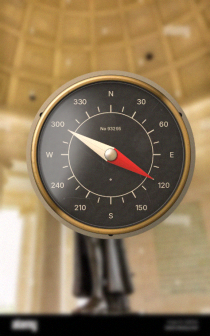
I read 120 °
